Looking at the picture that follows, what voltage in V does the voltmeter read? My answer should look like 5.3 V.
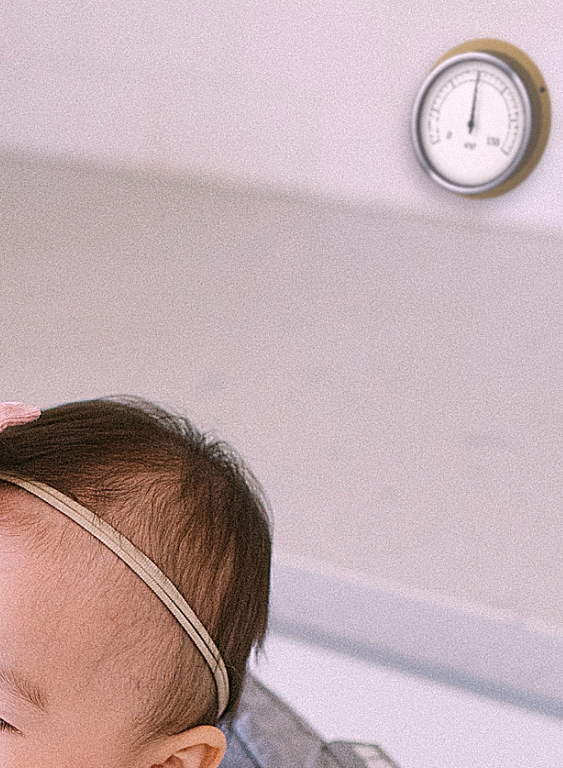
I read 75 V
